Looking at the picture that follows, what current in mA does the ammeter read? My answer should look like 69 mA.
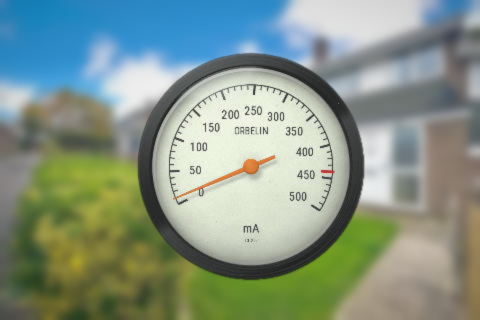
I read 10 mA
